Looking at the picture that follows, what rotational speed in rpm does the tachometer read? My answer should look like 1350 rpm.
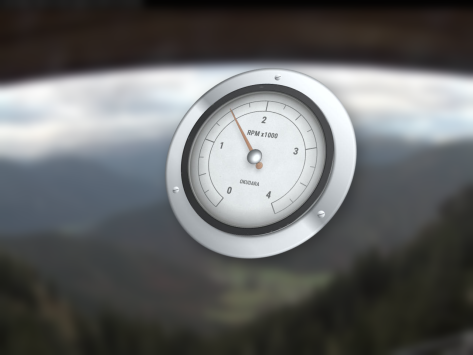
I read 1500 rpm
